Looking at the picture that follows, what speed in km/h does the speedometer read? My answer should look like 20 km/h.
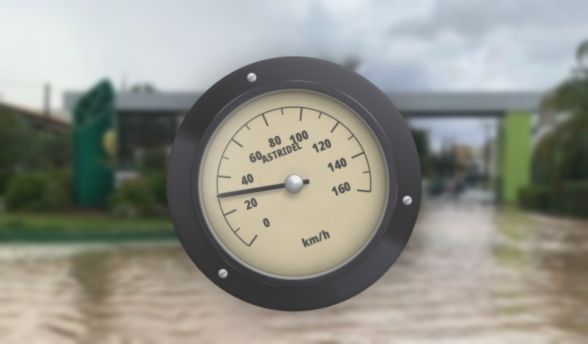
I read 30 km/h
